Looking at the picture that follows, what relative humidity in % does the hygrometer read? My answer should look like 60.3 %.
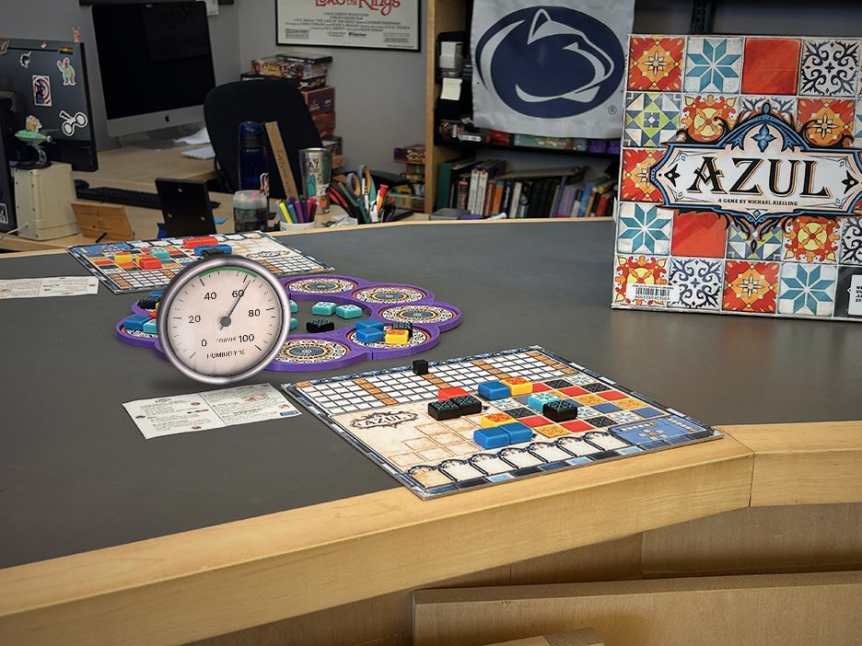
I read 62 %
